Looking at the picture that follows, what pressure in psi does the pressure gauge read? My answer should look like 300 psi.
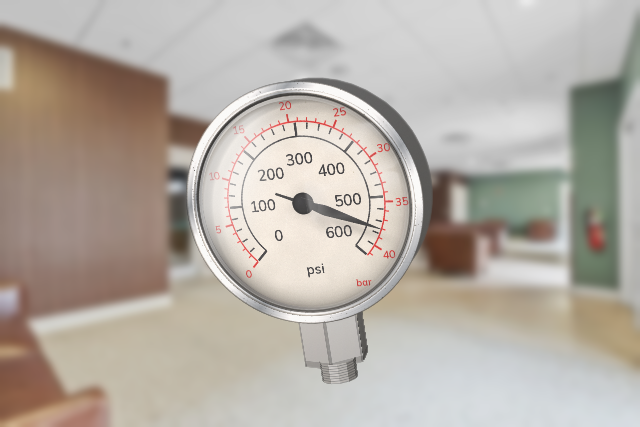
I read 550 psi
